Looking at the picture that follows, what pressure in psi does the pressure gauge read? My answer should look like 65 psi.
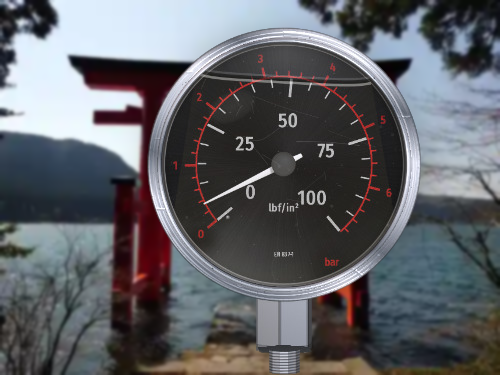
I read 5 psi
